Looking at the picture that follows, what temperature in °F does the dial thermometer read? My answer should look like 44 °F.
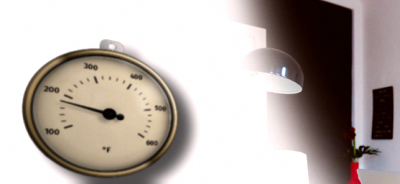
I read 180 °F
